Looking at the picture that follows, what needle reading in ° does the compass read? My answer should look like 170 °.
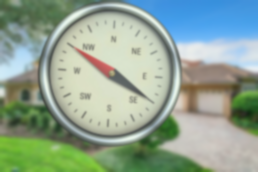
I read 300 °
